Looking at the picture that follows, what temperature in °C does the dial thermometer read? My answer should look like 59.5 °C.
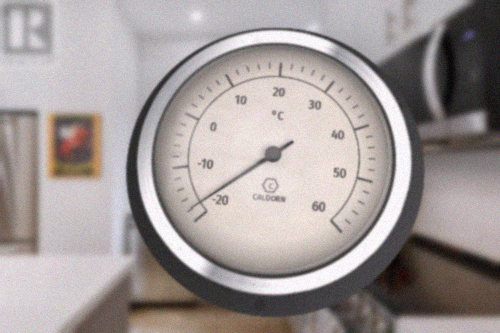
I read -18 °C
